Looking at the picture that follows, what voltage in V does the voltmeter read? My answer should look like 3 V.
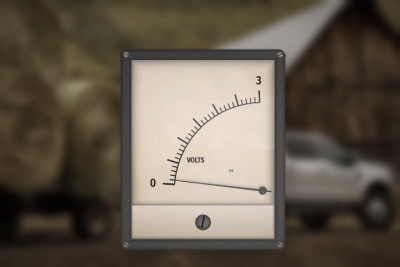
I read 0.1 V
